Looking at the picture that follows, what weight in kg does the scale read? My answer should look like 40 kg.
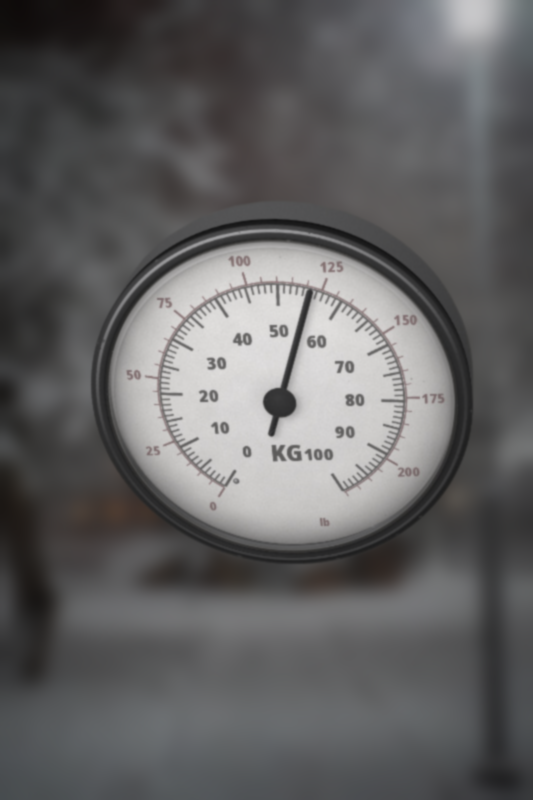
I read 55 kg
